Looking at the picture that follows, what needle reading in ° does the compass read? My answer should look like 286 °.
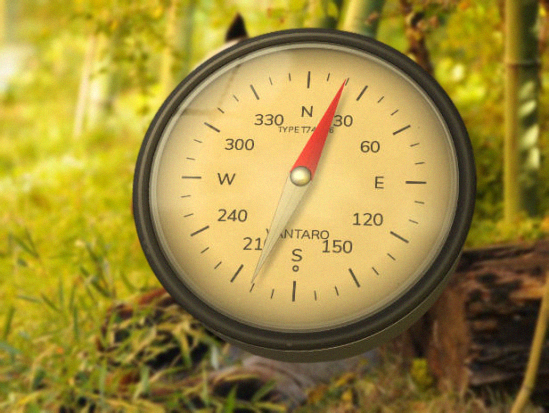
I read 20 °
